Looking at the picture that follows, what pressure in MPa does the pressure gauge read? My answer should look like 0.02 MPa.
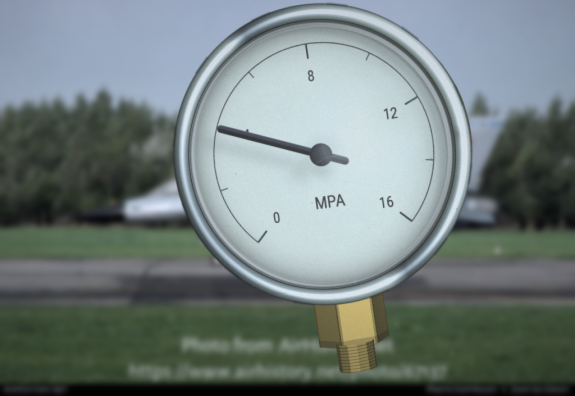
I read 4 MPa
